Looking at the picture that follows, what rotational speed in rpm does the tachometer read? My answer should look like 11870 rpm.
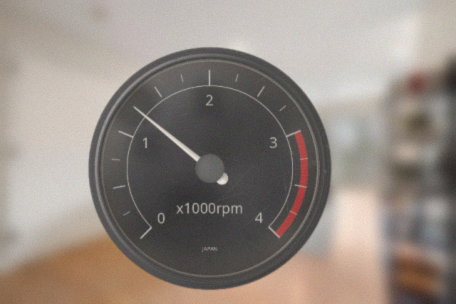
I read 1250 rpm
